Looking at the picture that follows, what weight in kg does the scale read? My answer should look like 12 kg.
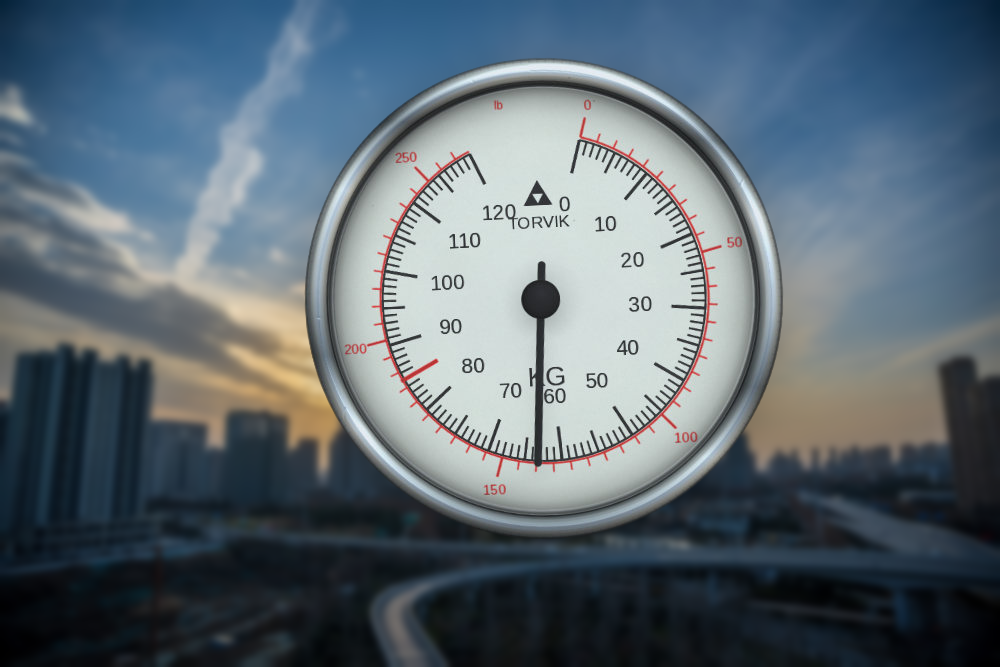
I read 63 kg
